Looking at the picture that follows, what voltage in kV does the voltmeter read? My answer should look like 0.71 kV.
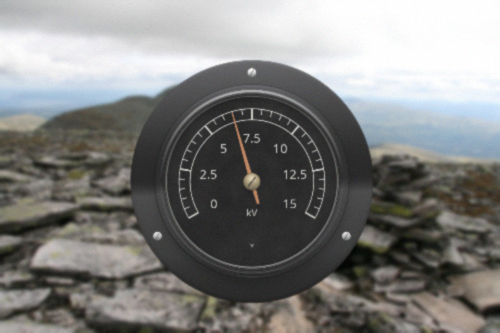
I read 6.5 kV
